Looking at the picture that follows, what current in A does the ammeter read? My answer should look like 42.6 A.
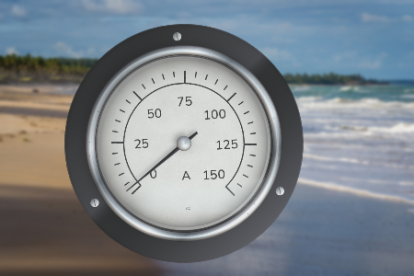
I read 2.5 A
